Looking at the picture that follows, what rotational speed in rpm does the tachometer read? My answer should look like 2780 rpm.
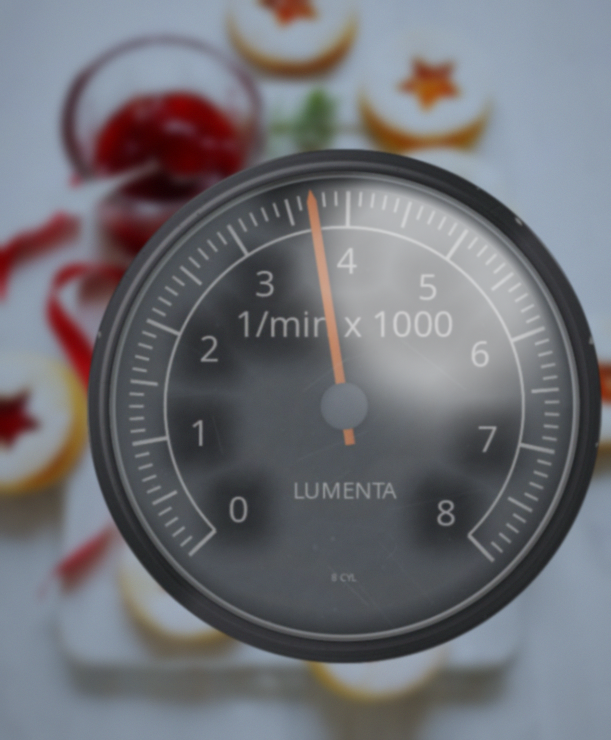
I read 3700 rpm
